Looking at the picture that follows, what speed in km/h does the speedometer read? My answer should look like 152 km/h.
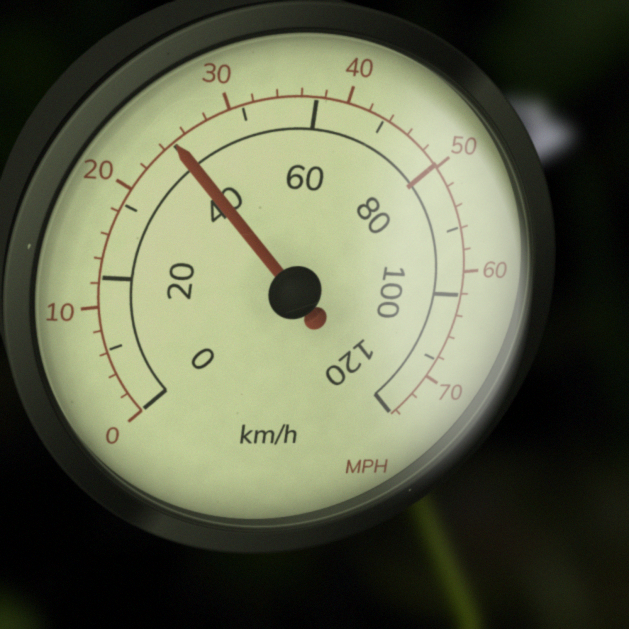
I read 40 km/h
